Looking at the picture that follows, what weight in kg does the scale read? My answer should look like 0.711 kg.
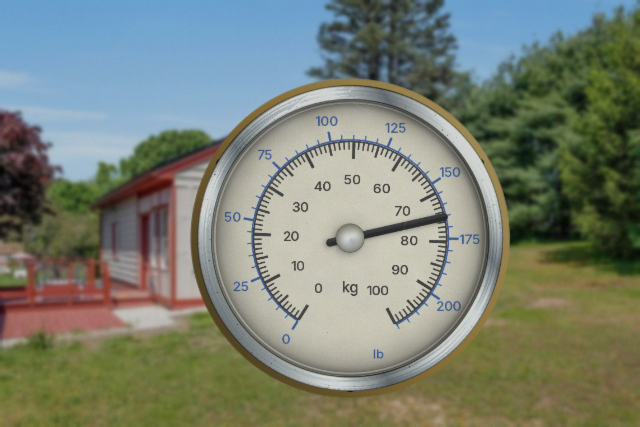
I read 75 kg
